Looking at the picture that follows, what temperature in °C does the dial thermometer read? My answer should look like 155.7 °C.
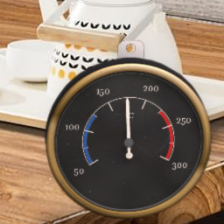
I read 175 °C
